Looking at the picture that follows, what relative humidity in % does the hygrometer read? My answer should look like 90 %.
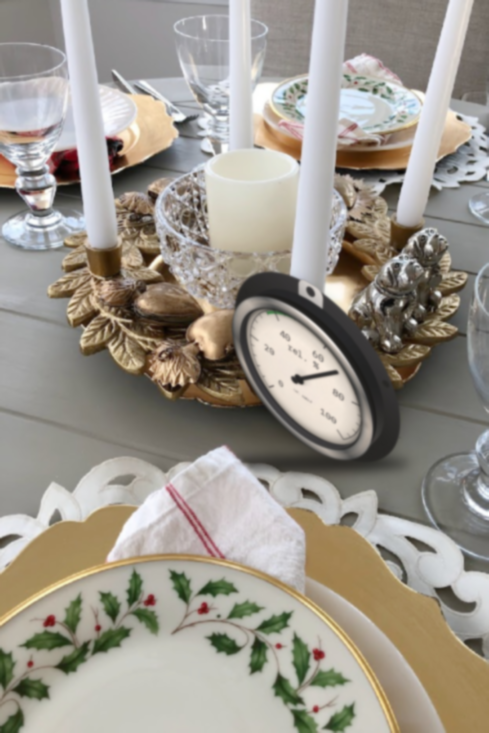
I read 68 %
